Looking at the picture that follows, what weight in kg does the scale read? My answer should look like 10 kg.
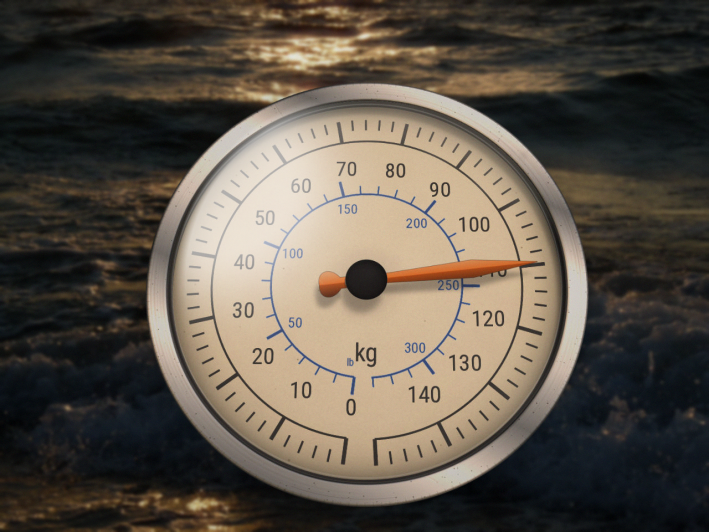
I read 110 kg
